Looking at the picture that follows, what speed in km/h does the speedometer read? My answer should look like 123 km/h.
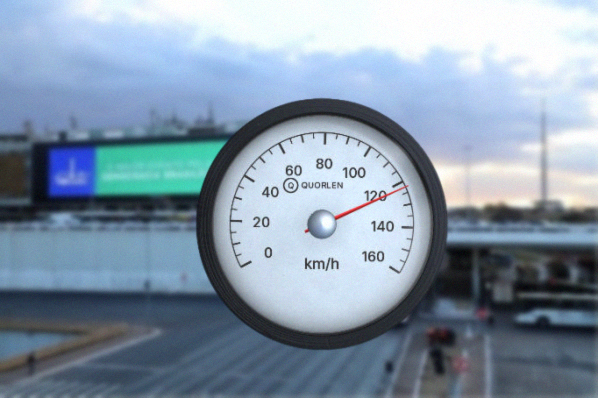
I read 122.5 km/h
